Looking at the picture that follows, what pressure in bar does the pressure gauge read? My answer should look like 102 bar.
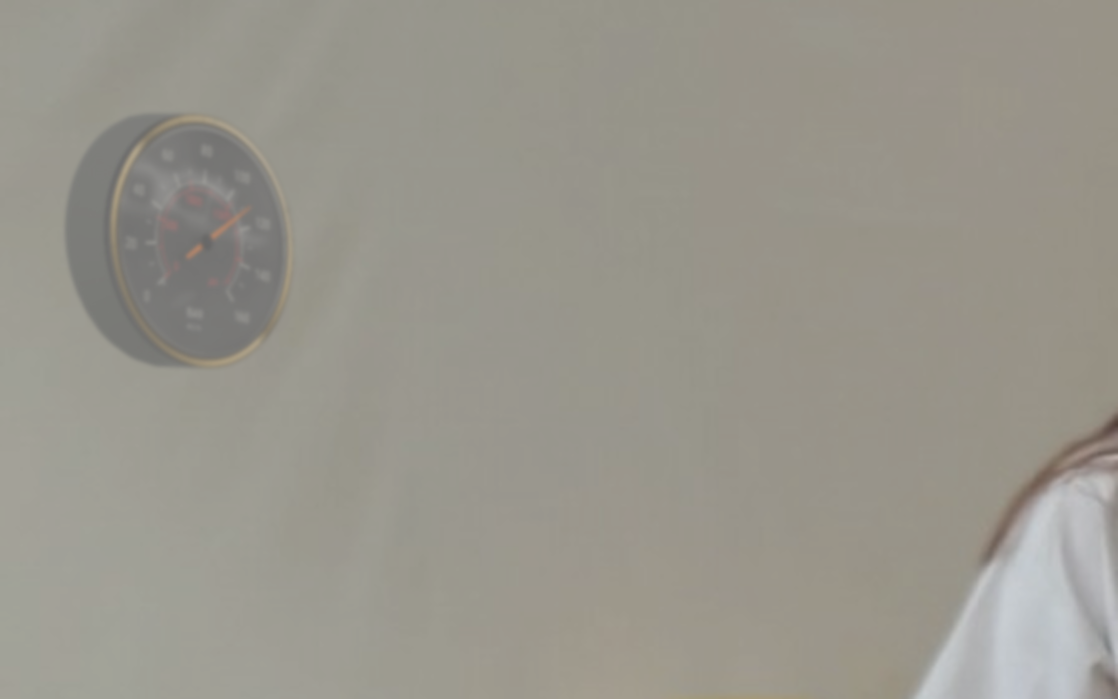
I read 110 bar
